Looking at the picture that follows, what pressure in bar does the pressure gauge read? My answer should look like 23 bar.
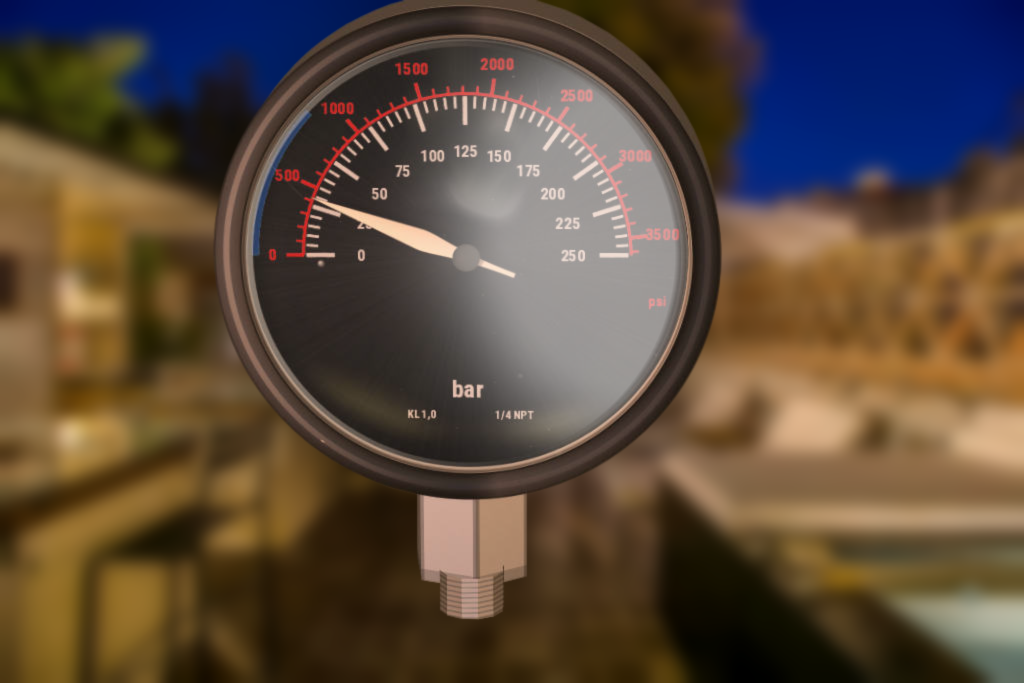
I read 30 bar
